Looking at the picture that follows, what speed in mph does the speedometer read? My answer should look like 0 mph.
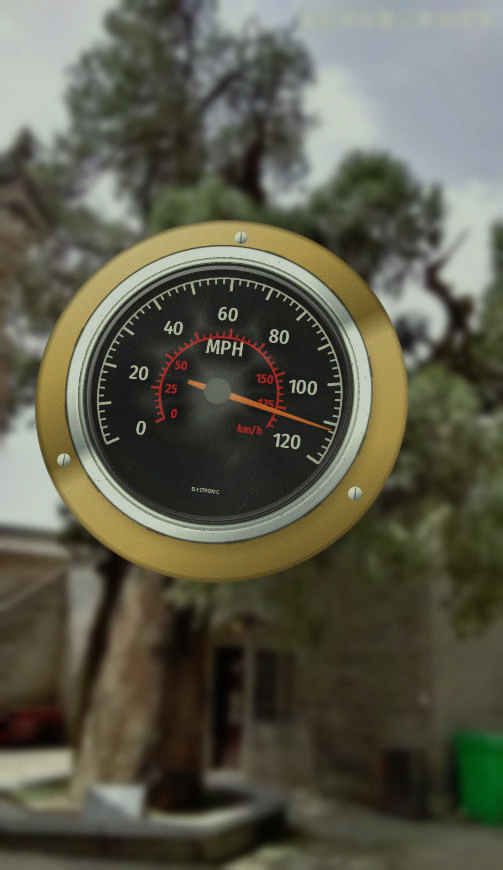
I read 112 mph
